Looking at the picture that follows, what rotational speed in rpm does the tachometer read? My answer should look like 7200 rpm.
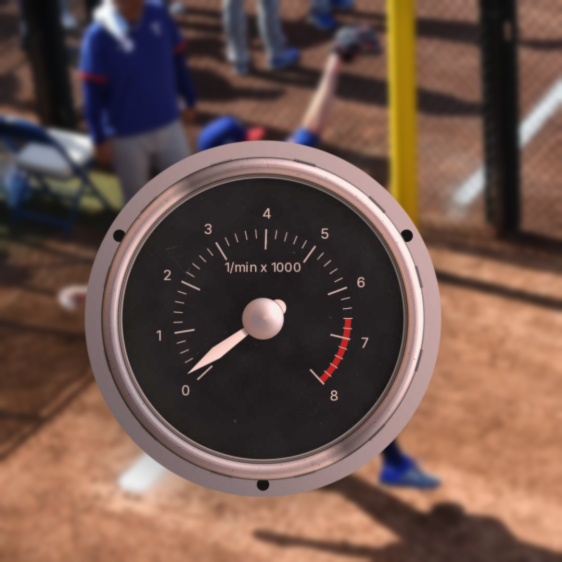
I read 200 rpm
